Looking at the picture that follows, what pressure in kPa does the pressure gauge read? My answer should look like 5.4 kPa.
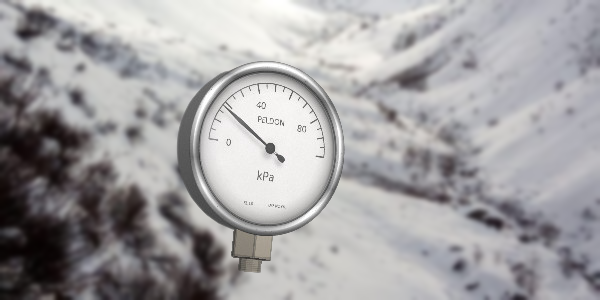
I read 17.5 kPa
